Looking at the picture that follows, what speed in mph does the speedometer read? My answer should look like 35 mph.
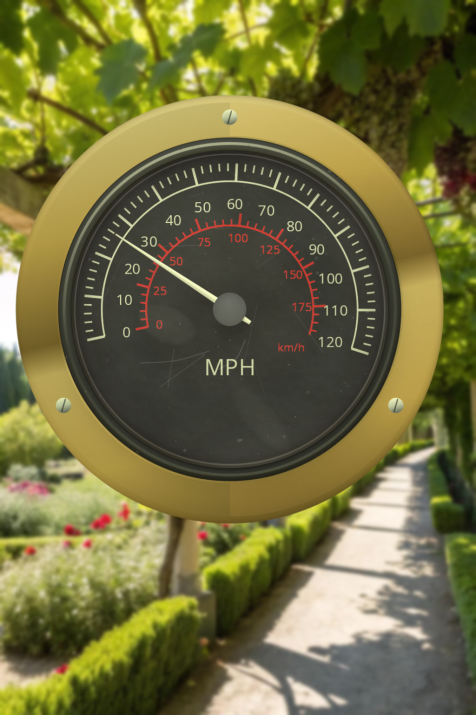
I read 26 mph
